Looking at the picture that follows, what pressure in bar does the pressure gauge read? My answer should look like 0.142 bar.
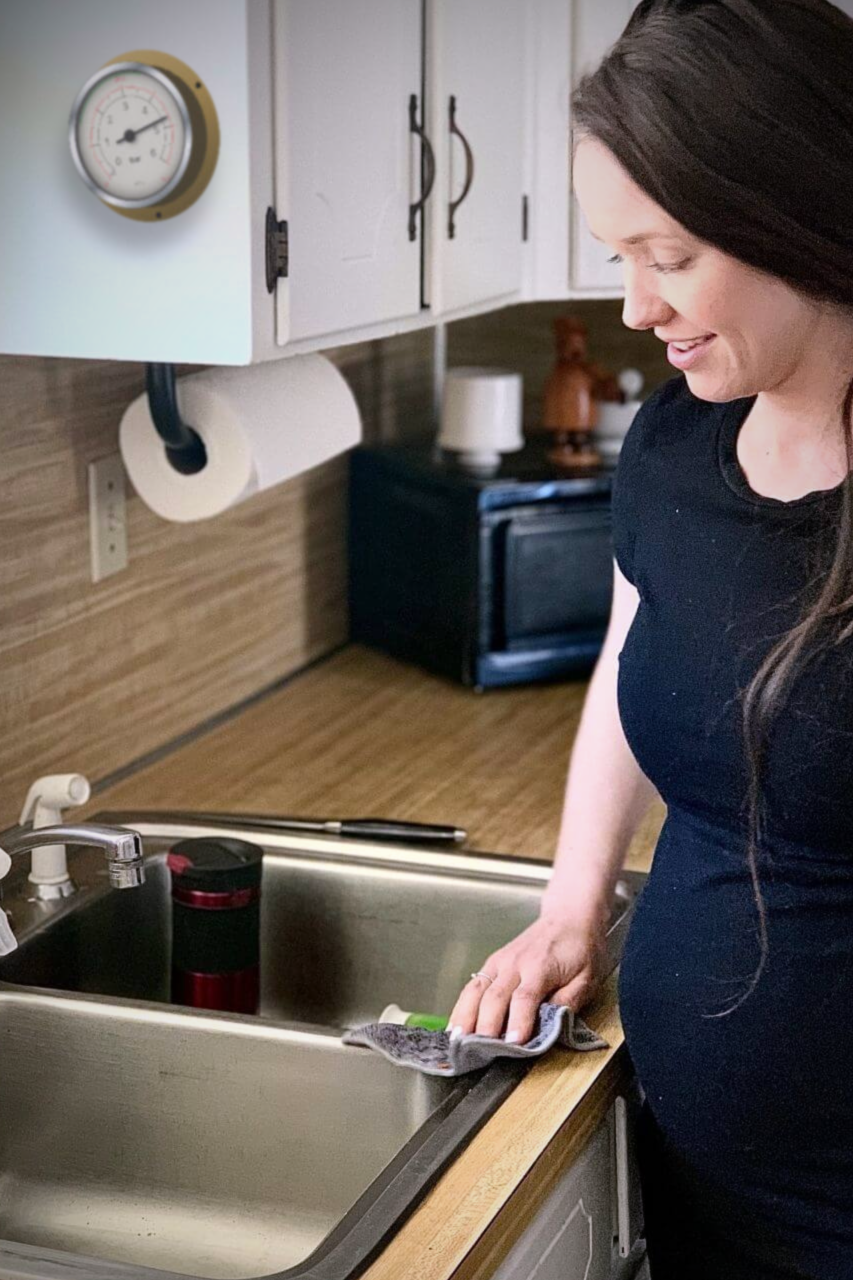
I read 4.75 bar
